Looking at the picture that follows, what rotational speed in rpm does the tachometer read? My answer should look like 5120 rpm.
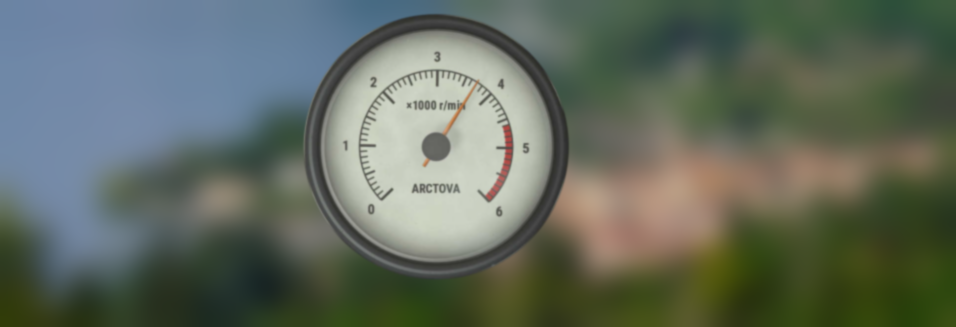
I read 3700 rpm
